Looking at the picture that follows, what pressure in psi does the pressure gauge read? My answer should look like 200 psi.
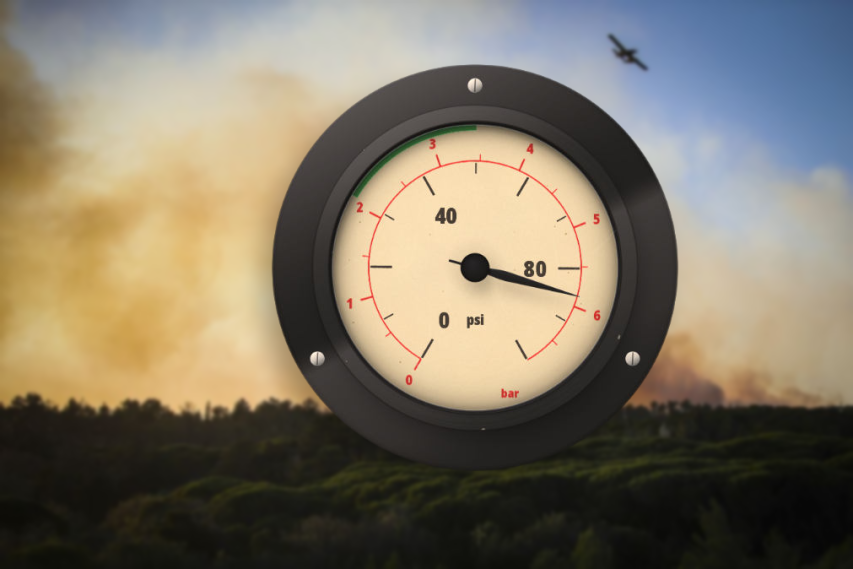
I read 85 psi
